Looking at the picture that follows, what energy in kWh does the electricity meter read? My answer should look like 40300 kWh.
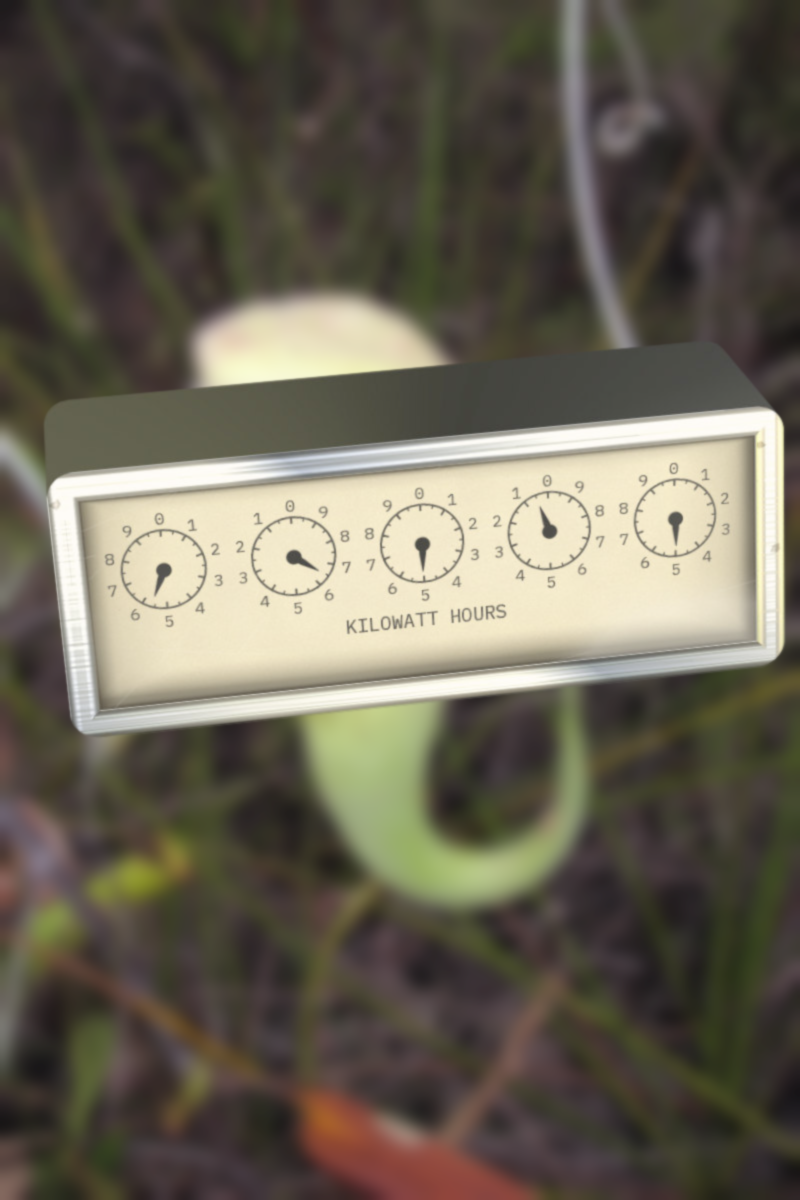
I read 56505 kWh
